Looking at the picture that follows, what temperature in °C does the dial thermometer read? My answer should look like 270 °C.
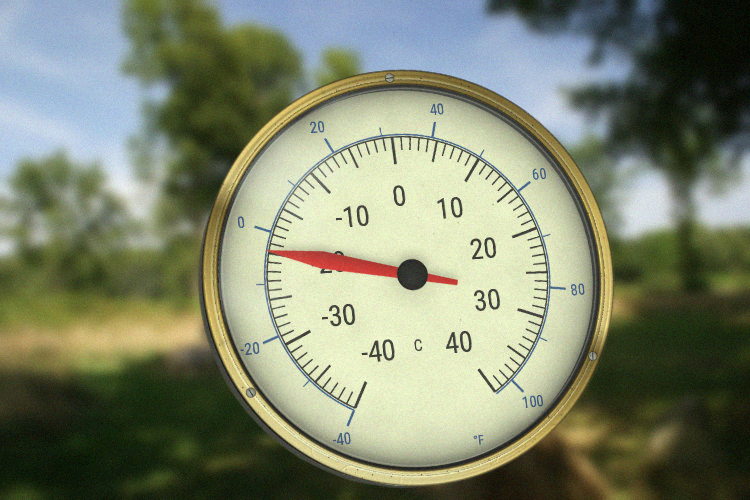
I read -20 °C
